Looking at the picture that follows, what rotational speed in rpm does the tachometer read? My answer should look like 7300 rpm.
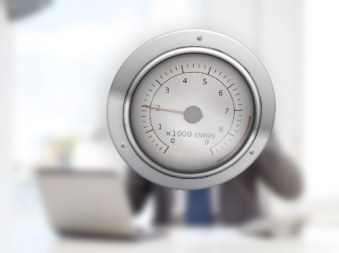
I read 2000 rpm
